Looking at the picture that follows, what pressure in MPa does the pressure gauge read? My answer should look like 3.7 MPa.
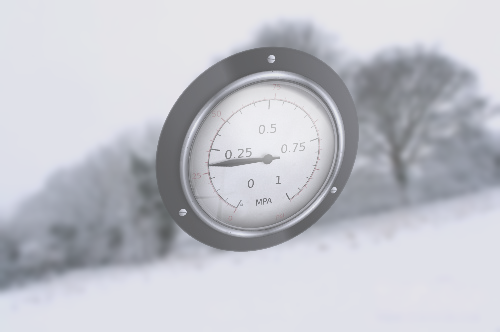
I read 0.2 MPa
